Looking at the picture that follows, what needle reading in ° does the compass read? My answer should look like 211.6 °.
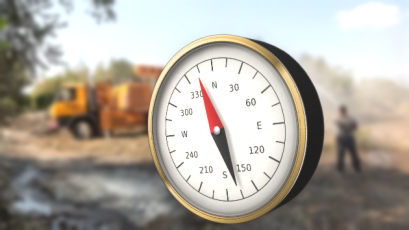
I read 345 °
